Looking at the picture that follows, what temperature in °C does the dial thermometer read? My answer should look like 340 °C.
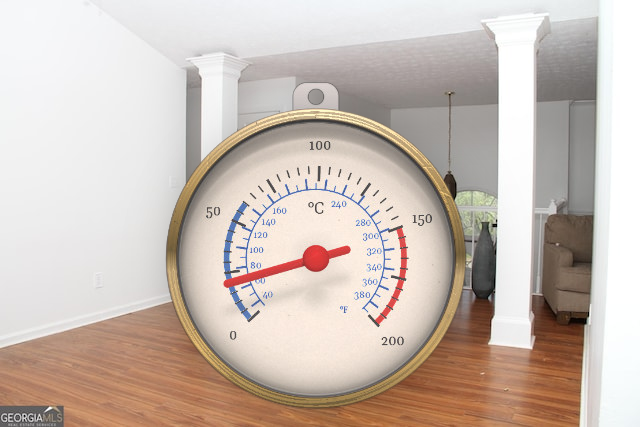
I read 20 °C
